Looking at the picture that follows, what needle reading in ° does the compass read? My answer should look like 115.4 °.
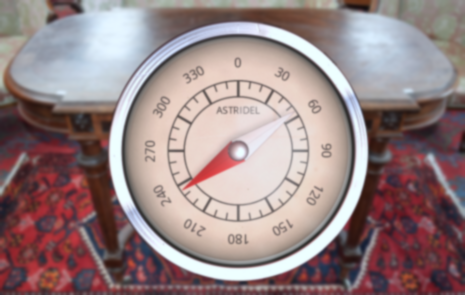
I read 235 °
